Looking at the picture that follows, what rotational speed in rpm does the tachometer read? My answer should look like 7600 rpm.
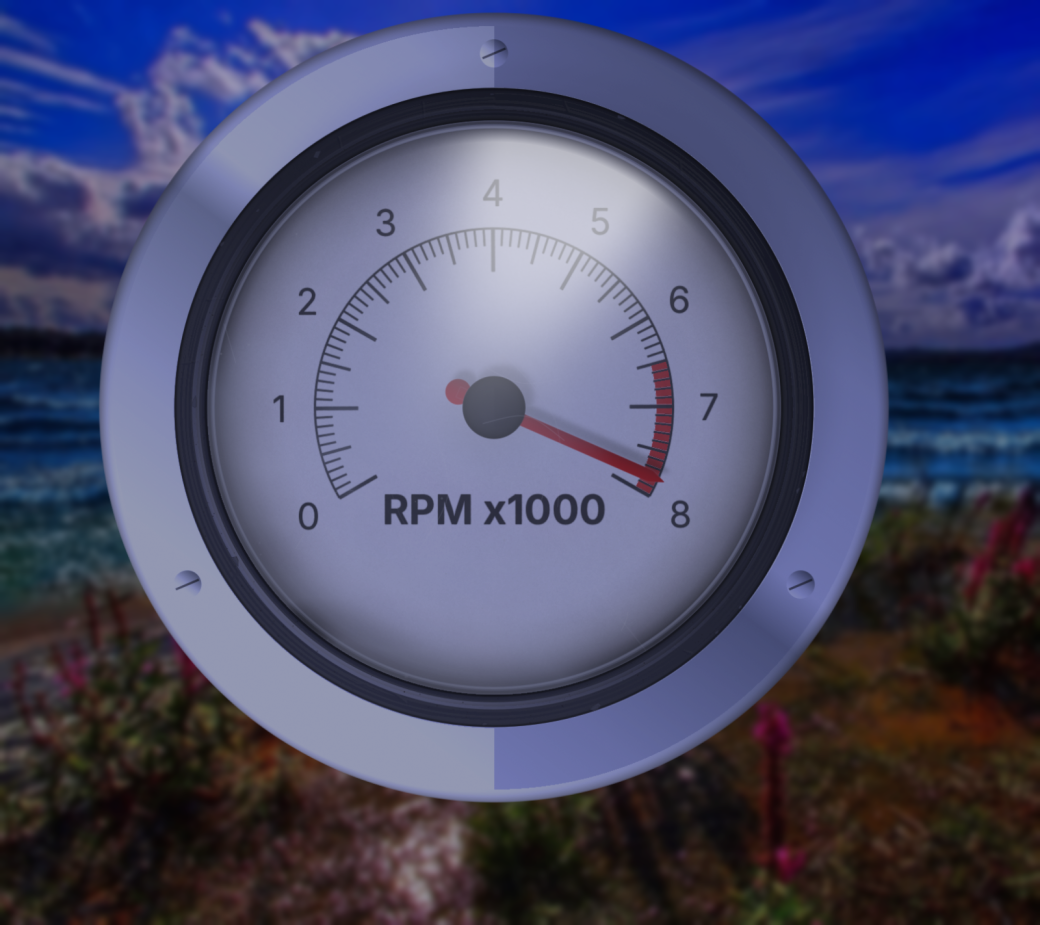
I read 7800 rpm
